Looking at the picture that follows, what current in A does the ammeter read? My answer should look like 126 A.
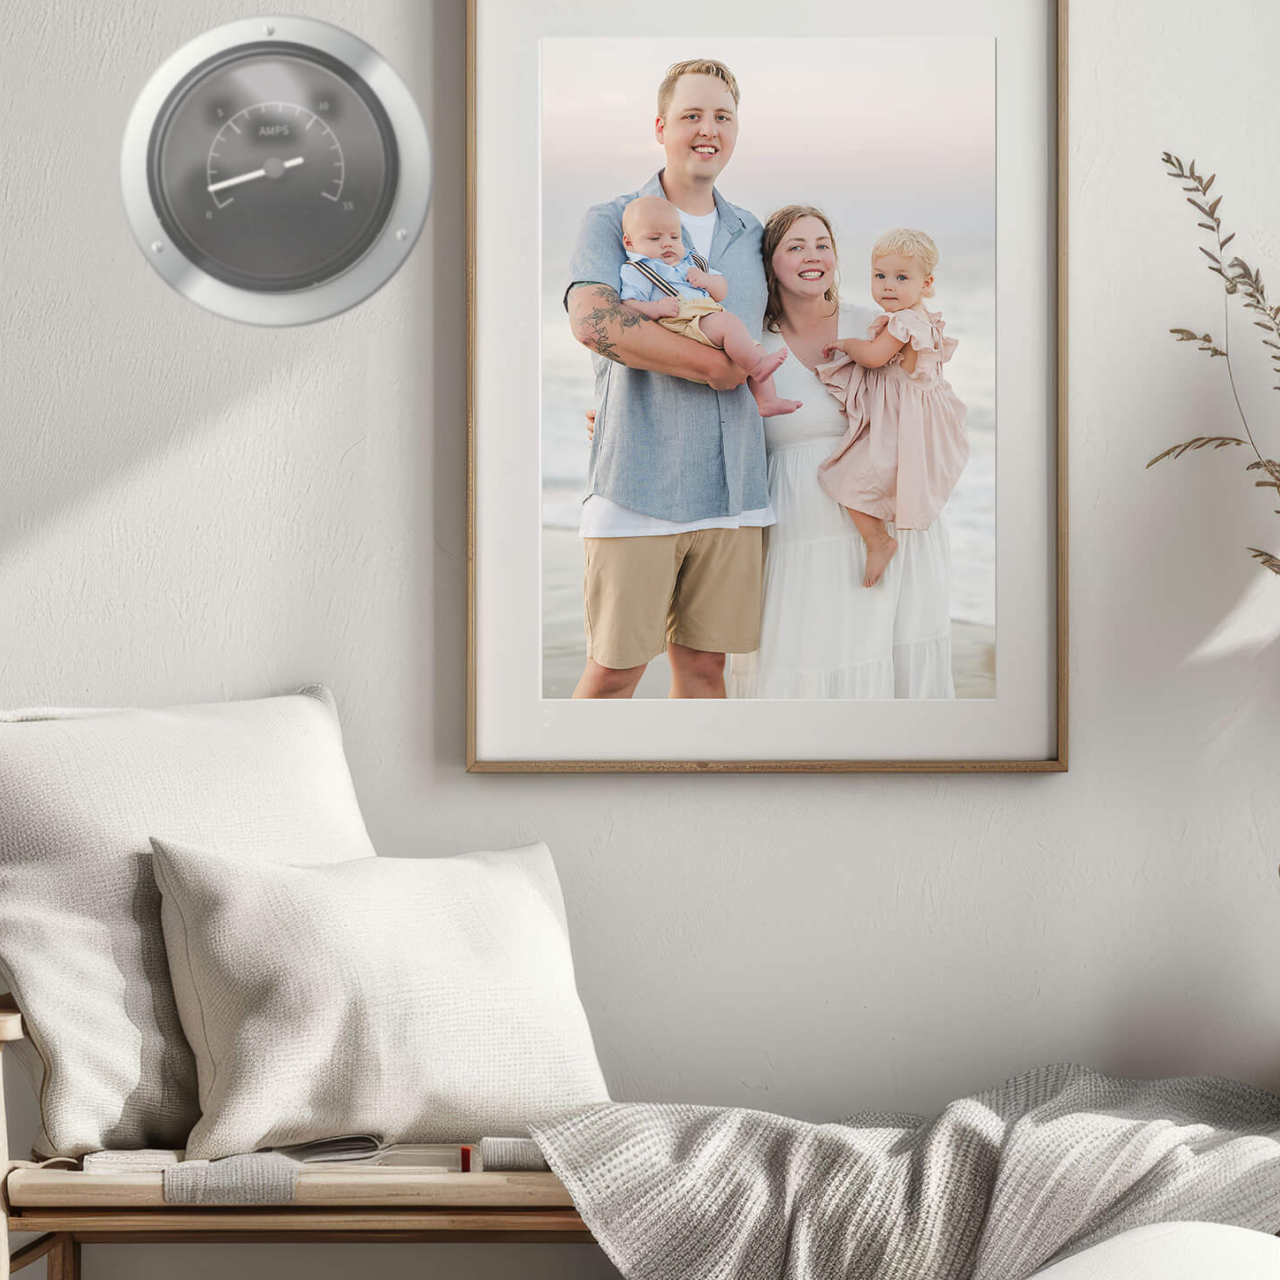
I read 1 A
